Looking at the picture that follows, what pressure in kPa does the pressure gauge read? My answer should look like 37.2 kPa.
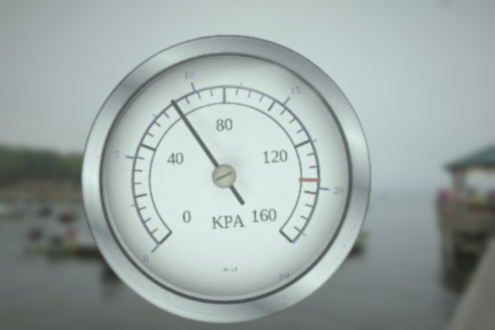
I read 60 kPa
